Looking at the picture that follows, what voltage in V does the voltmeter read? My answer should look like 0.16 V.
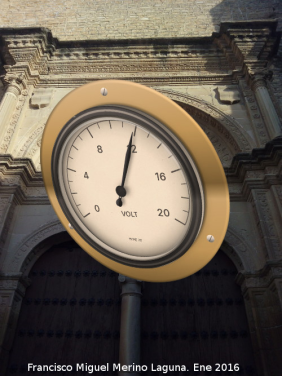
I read 12 V
